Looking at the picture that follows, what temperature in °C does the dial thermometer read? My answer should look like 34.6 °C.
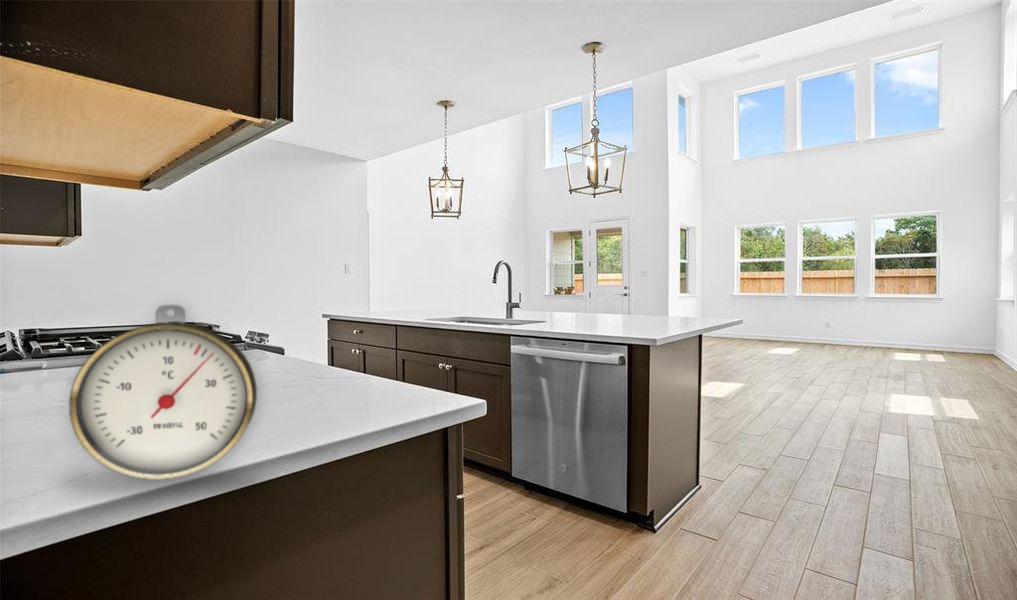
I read 22 °C
